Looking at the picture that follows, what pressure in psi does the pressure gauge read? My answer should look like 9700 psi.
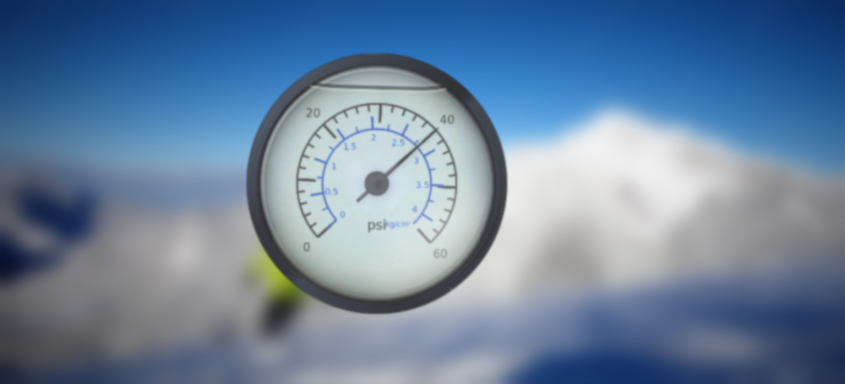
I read 40 psi
